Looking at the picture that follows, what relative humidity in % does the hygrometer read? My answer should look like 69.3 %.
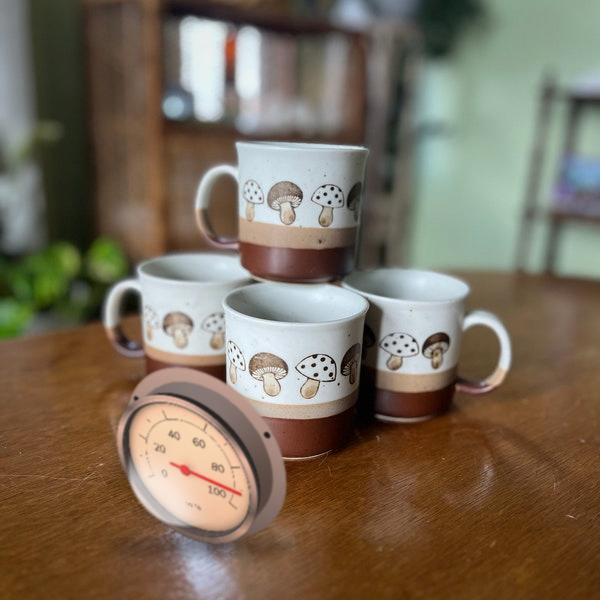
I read 90 %
